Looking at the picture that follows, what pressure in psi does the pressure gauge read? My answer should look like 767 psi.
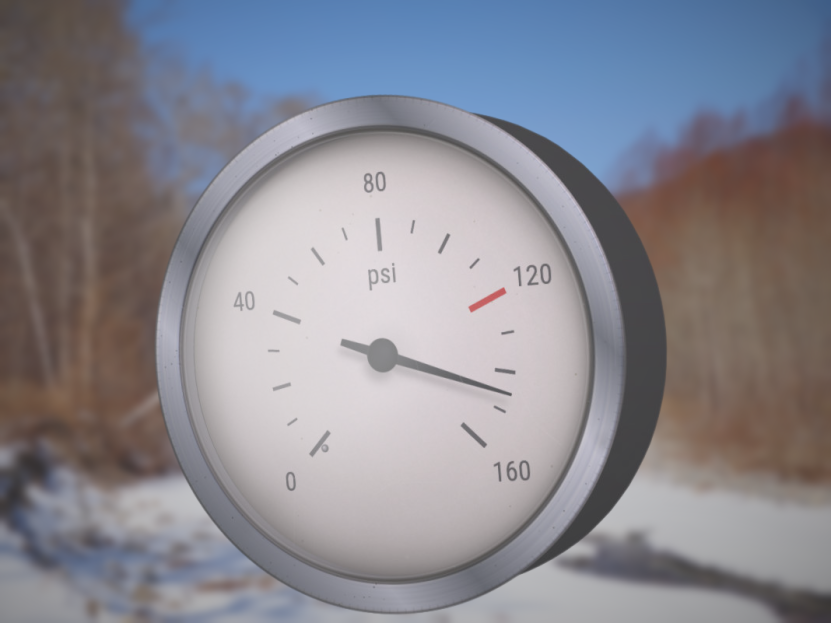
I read 145 psi
